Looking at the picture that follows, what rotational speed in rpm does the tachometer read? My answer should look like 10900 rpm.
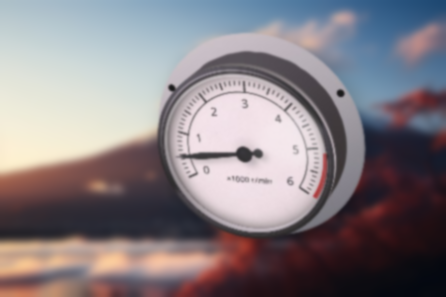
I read 500 rpm
